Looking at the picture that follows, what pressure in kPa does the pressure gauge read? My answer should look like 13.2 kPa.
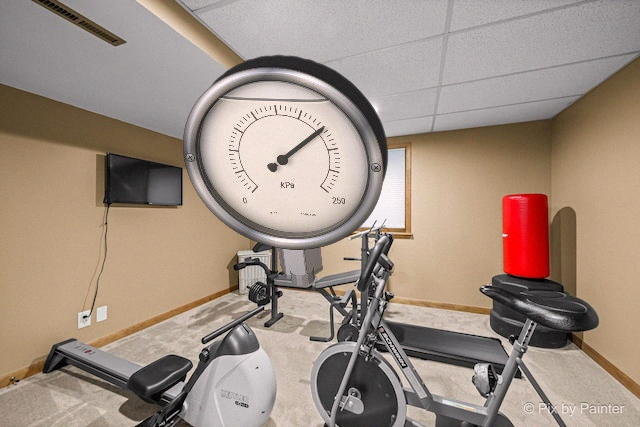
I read 175 kPa
